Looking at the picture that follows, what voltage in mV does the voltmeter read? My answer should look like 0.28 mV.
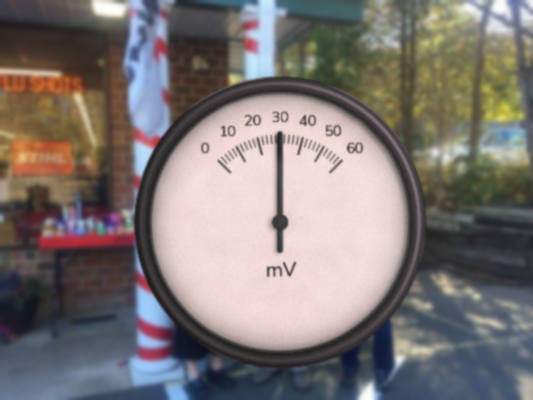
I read 30 mV
